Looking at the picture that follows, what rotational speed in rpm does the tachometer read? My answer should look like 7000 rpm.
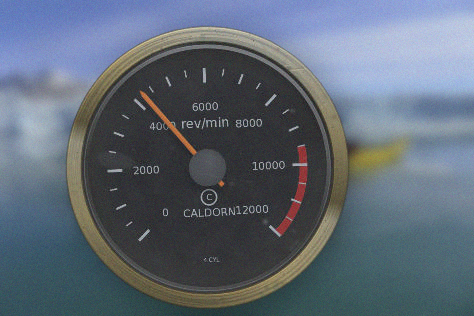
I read 4250 rpm
